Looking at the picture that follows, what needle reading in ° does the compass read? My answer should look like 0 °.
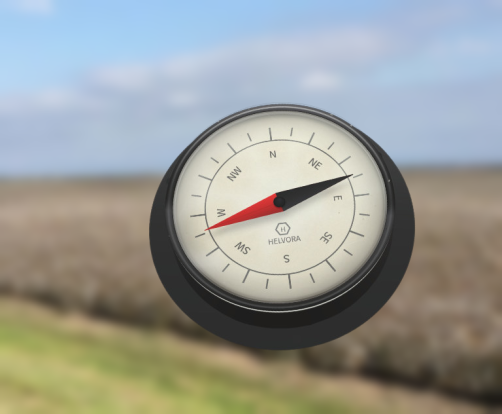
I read 255 °
